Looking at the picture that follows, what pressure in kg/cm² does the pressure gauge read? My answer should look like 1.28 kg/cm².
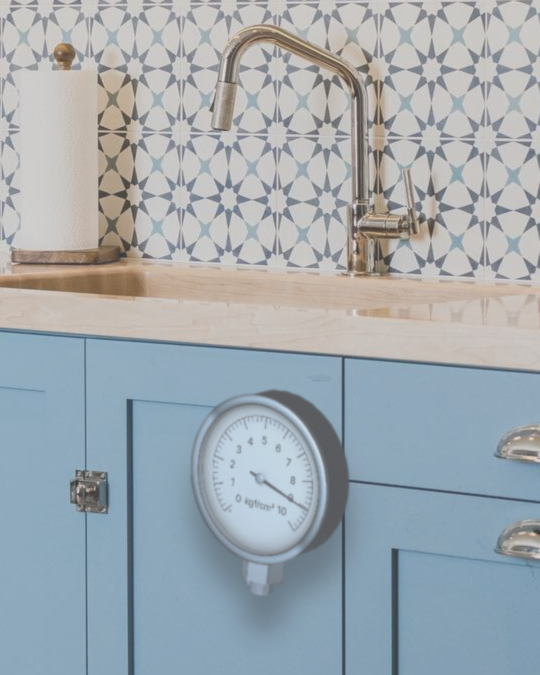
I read 9 kg/cm²
